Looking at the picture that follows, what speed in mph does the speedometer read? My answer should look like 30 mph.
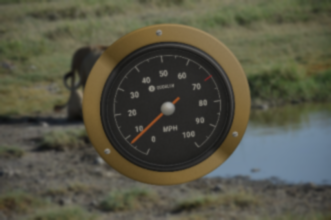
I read 7.5 mph
